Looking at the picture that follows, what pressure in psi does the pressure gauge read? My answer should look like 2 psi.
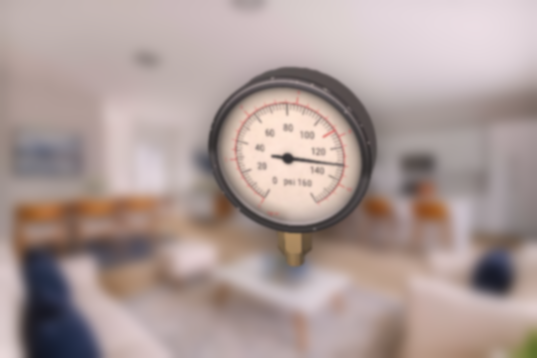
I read 130 psi
